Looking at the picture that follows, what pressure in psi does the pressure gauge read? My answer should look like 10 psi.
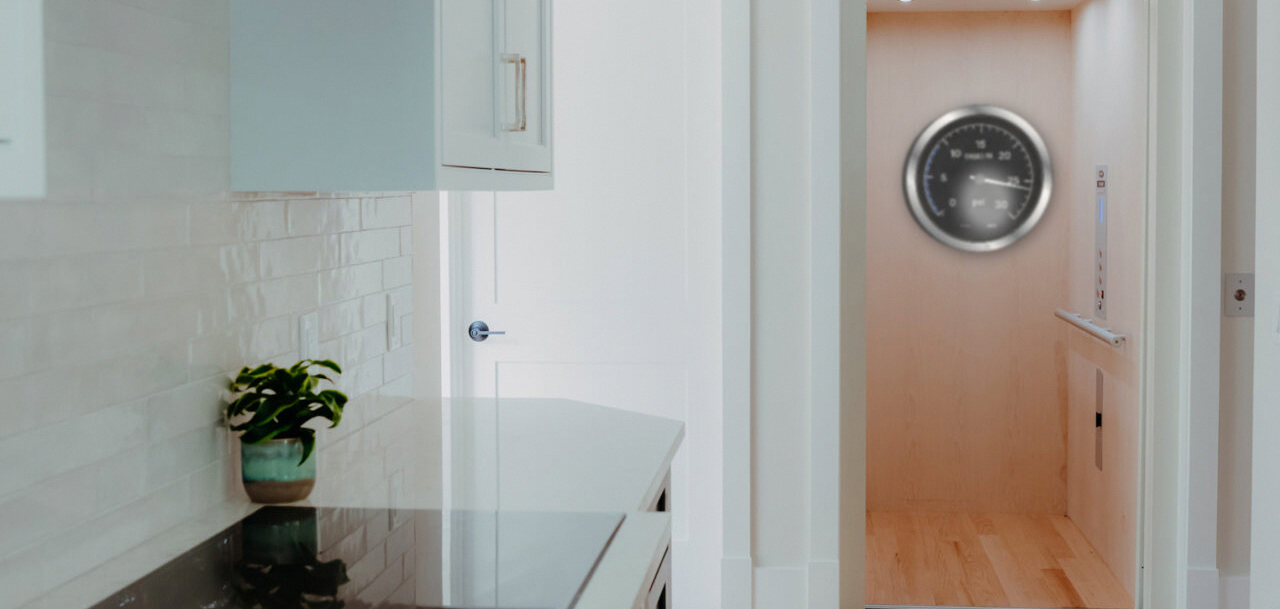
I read 26 psi
